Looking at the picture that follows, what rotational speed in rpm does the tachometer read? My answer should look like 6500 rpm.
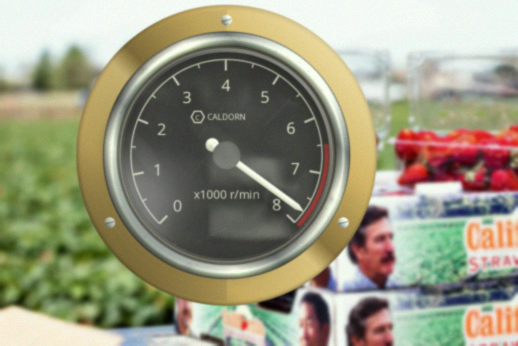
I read 7750 rpm
